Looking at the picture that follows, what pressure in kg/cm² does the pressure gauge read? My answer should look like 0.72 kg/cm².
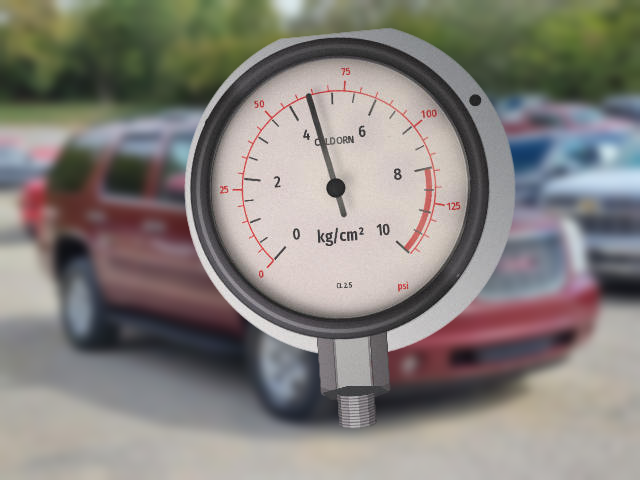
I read 4.5 kg/cm²
